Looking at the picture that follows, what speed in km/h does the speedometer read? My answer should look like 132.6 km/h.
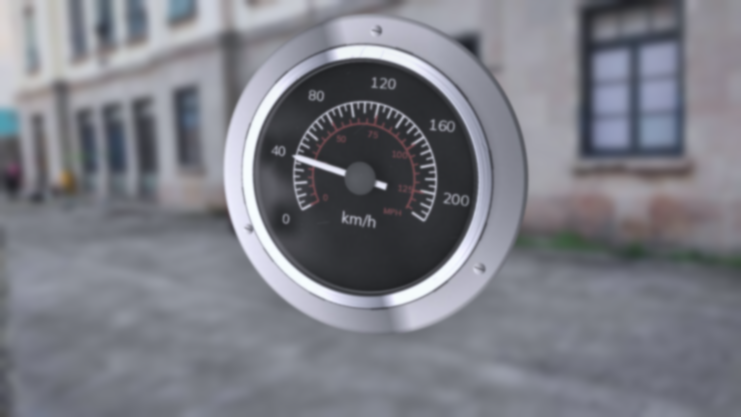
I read 40 km/h
